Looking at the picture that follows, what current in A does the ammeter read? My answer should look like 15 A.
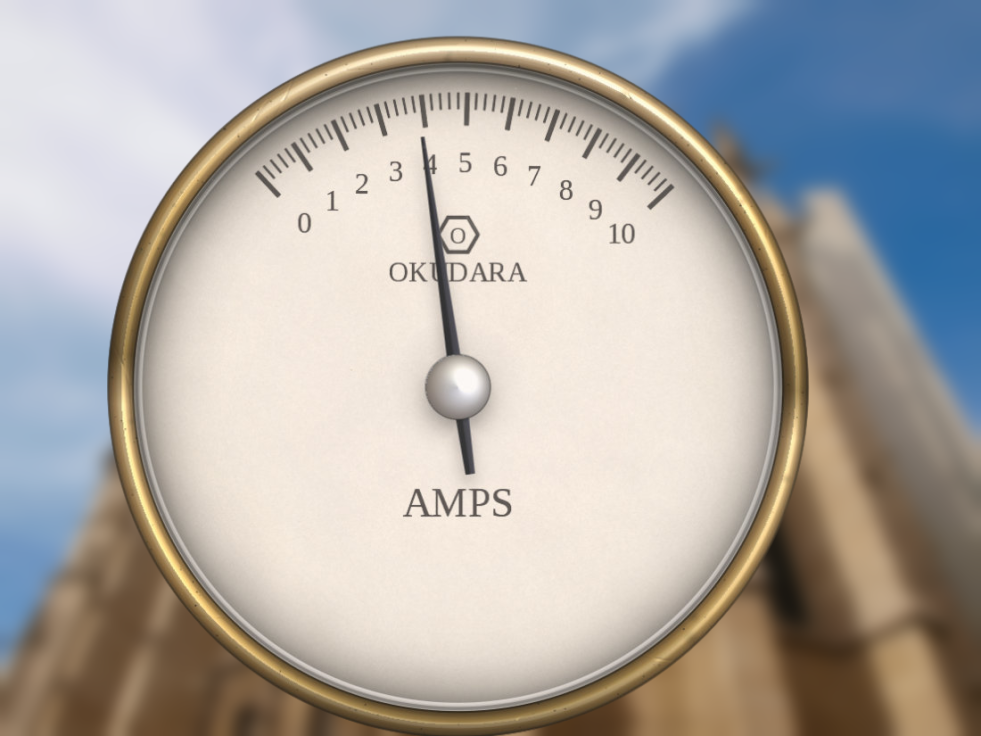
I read 3.9 A
